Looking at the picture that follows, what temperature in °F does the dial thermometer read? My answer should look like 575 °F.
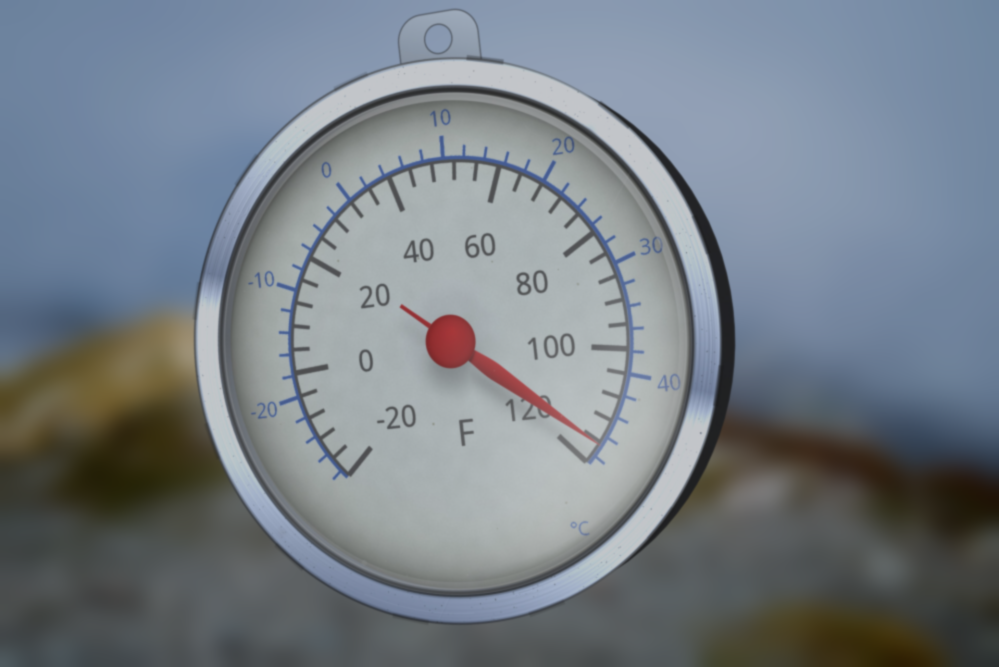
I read 116 °F
